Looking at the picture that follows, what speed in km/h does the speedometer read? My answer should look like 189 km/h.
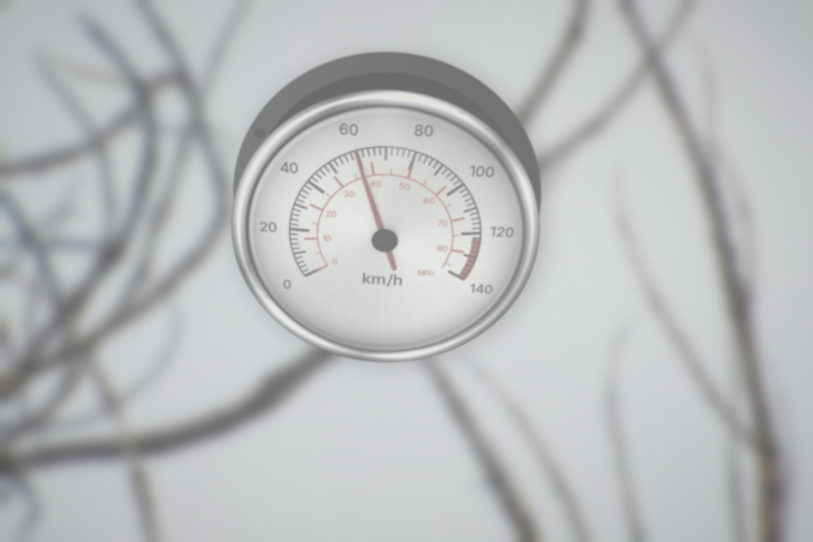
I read 60 km/h
